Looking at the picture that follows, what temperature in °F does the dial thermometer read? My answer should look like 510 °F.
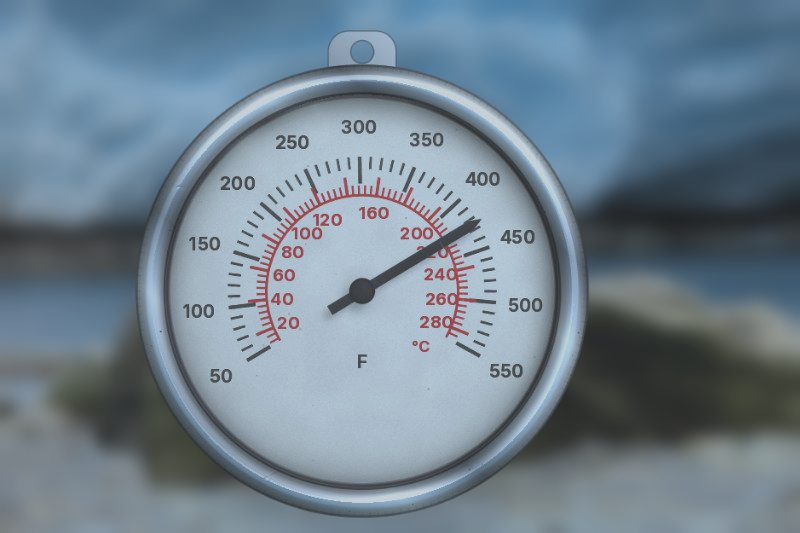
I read 425 °F
